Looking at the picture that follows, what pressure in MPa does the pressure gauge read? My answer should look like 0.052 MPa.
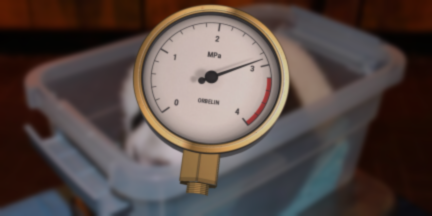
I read 2.9 MPa
